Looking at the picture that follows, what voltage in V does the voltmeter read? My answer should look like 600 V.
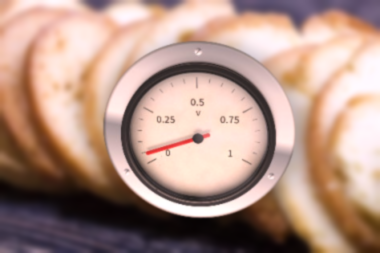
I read 0.05 V
